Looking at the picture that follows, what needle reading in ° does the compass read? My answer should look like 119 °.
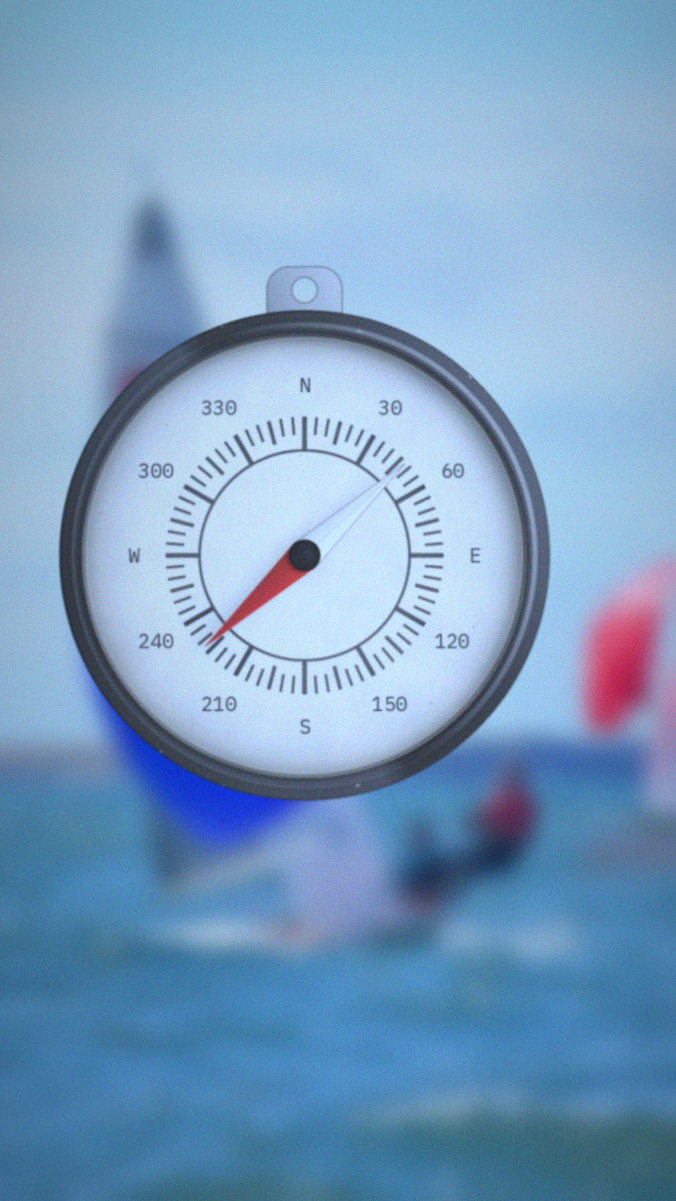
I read 227.5 °
